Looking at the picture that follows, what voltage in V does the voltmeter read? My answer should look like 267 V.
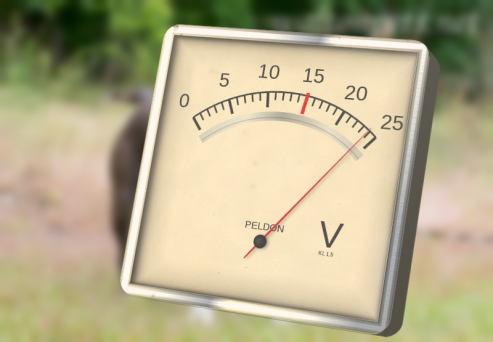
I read 24 V
